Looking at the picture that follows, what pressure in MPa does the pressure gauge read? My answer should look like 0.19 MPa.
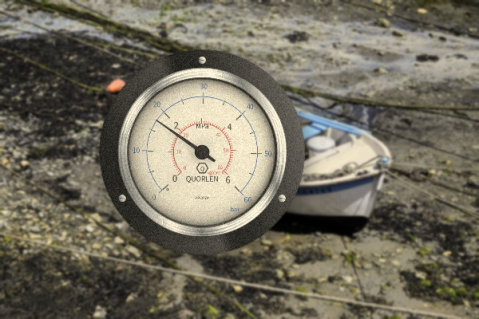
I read 1.75 MPa
